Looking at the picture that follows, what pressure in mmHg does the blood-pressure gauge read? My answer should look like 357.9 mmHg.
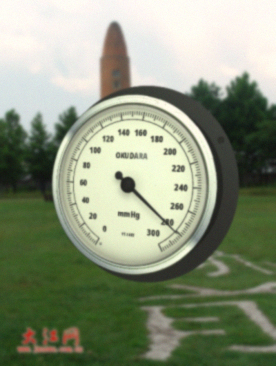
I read 280 mmHg
